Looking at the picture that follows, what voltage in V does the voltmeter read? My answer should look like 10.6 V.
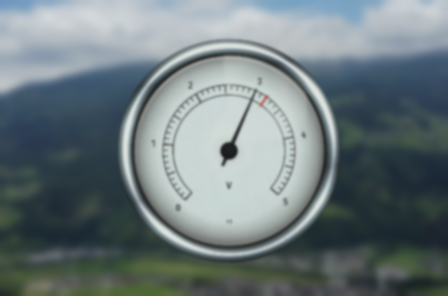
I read 3 V
